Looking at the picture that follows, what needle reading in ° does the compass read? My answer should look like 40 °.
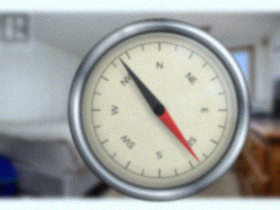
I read 142.5 °
